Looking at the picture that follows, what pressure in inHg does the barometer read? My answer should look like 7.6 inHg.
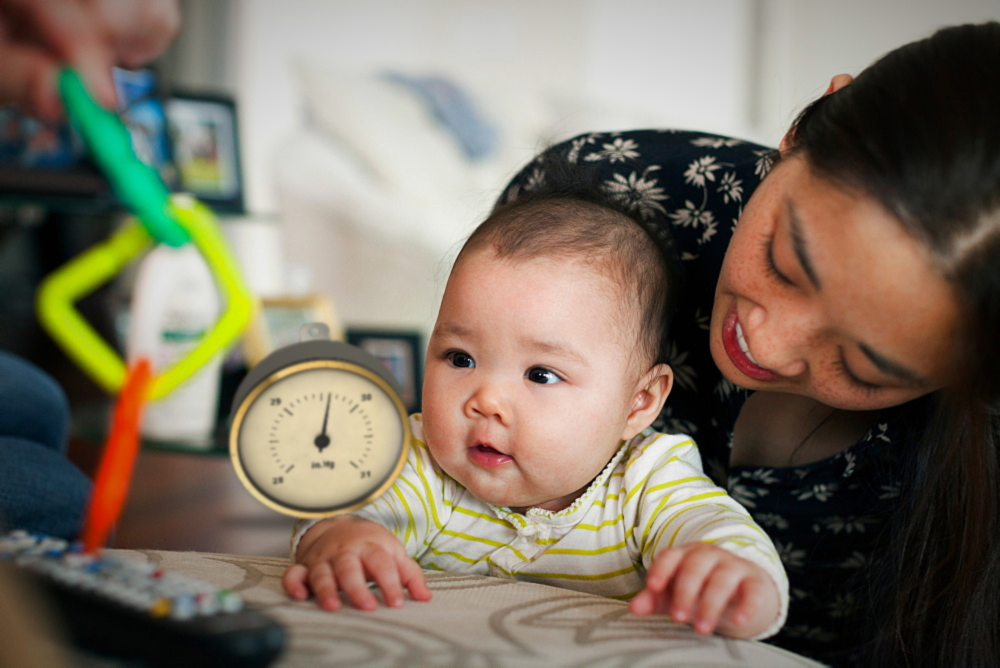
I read 29.6 inHg
